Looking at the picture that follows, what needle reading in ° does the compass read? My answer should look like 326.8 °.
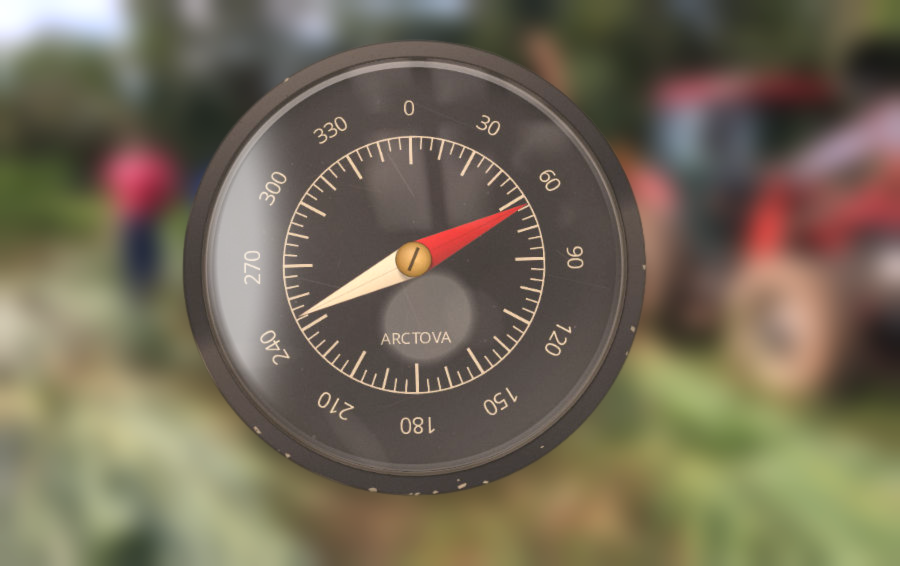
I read 65 °
